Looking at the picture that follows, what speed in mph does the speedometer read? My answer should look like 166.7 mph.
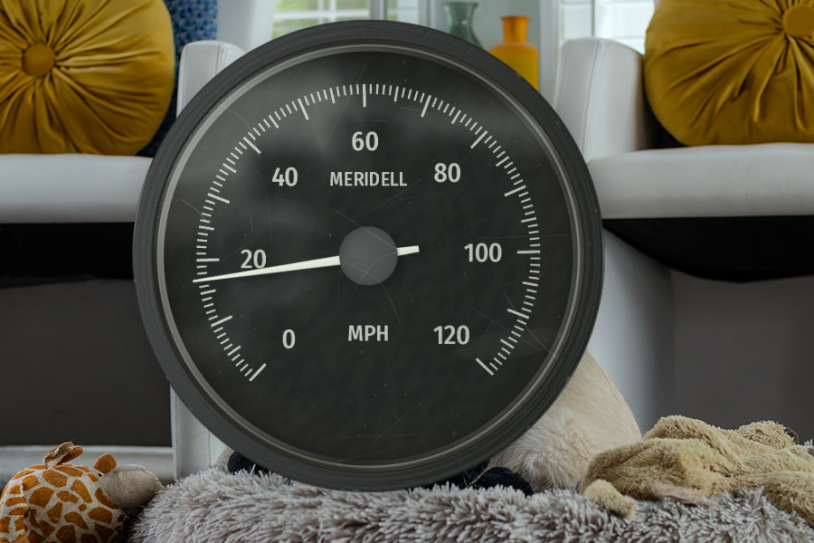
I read 17 mph
